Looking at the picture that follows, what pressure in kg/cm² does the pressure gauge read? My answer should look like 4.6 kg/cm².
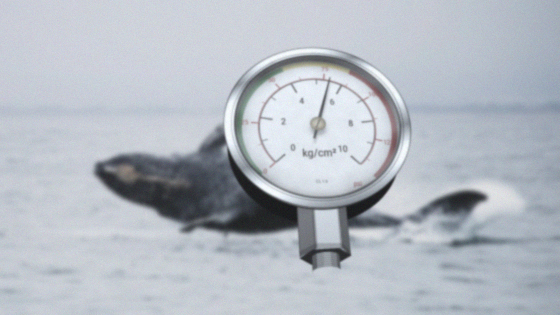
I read 5.5 kg/cm²
